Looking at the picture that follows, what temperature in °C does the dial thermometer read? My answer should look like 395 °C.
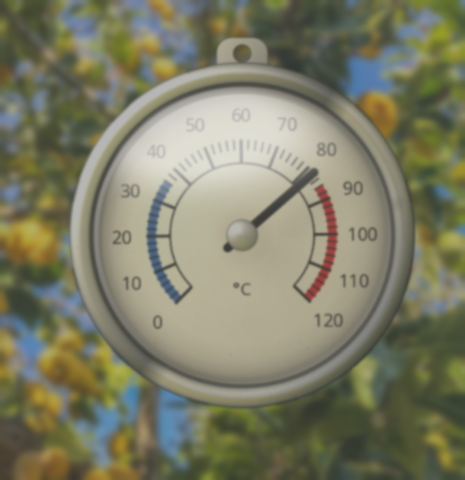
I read 82 °C
